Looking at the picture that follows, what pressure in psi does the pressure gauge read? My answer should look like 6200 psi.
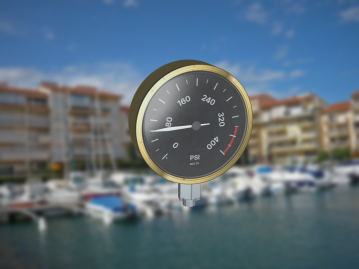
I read 60 psi
